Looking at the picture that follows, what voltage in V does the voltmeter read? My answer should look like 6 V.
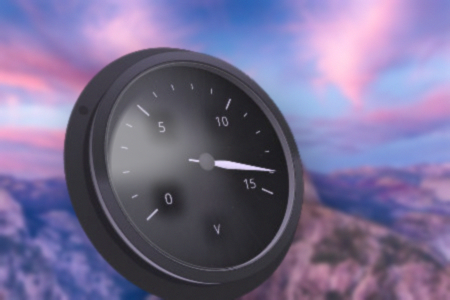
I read 14 V
